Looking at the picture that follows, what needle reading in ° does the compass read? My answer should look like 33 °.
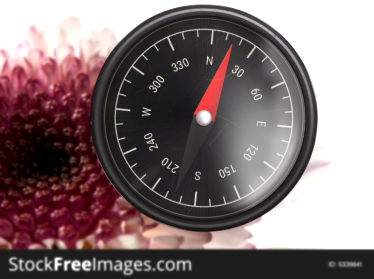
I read 15 °
